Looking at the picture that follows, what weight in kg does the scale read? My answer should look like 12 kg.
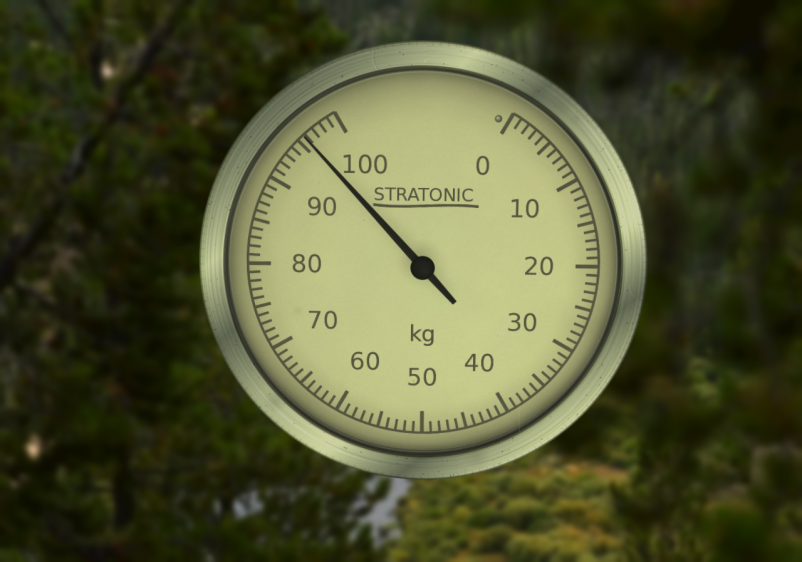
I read 96 kg
